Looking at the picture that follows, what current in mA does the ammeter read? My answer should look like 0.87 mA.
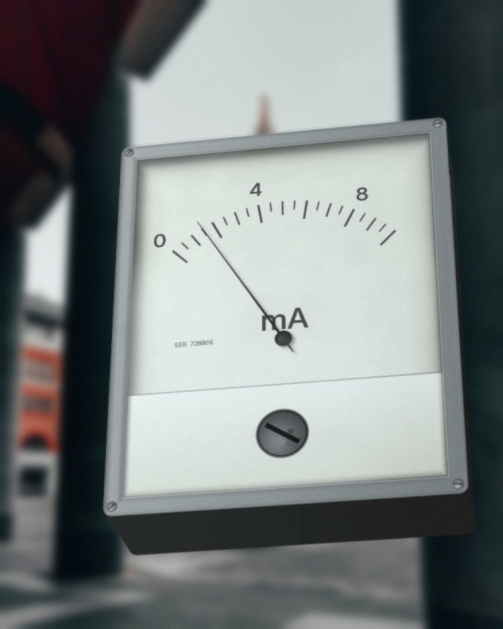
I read 1.5 mA
